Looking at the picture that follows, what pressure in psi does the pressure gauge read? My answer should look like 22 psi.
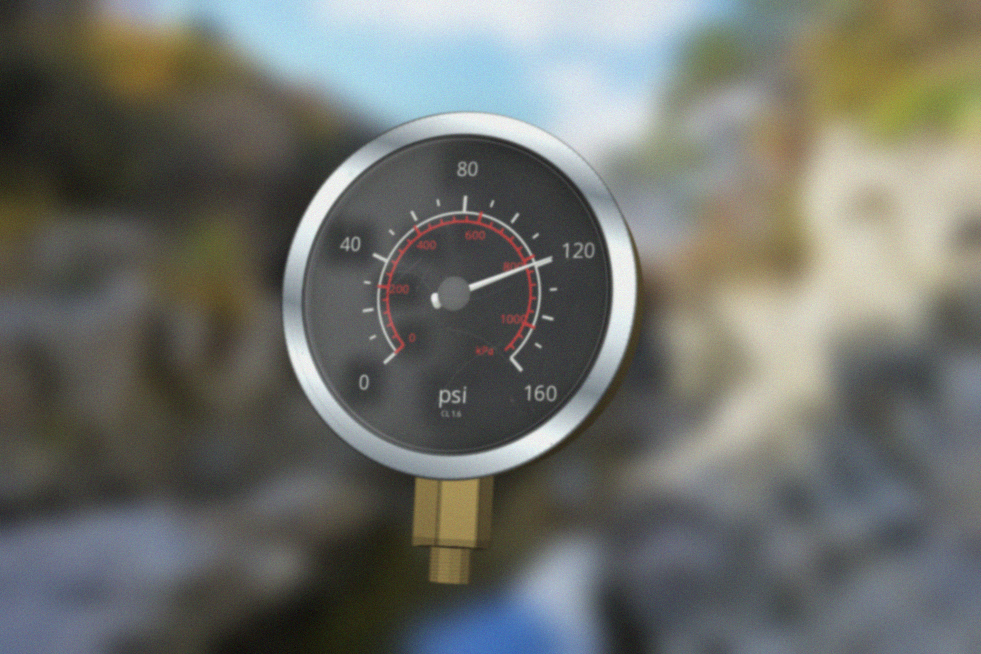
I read 120 psi
